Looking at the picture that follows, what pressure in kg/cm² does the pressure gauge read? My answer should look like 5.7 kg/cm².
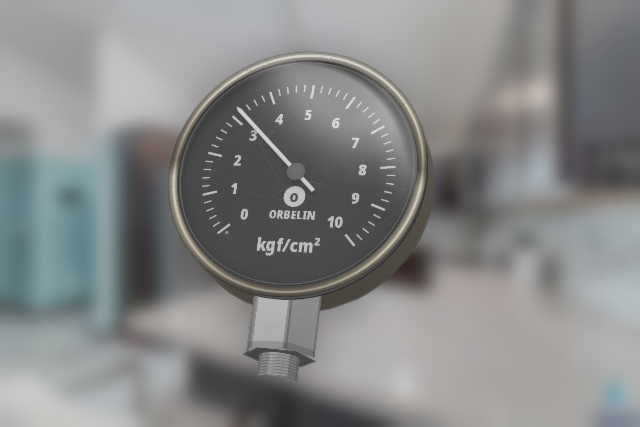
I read 3.2 kg/cm²
